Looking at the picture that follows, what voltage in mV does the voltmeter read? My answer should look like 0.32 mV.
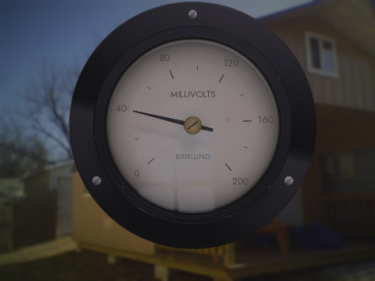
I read 40 mV
